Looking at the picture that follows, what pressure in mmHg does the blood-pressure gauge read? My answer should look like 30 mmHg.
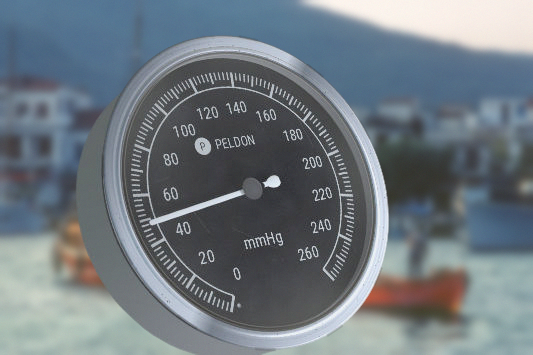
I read 48 mmHg
